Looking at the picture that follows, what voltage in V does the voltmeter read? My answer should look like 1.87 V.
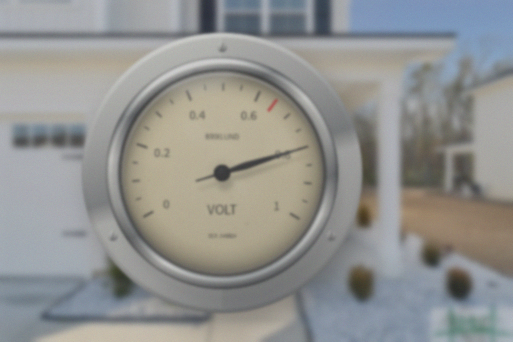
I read 0.8 V
